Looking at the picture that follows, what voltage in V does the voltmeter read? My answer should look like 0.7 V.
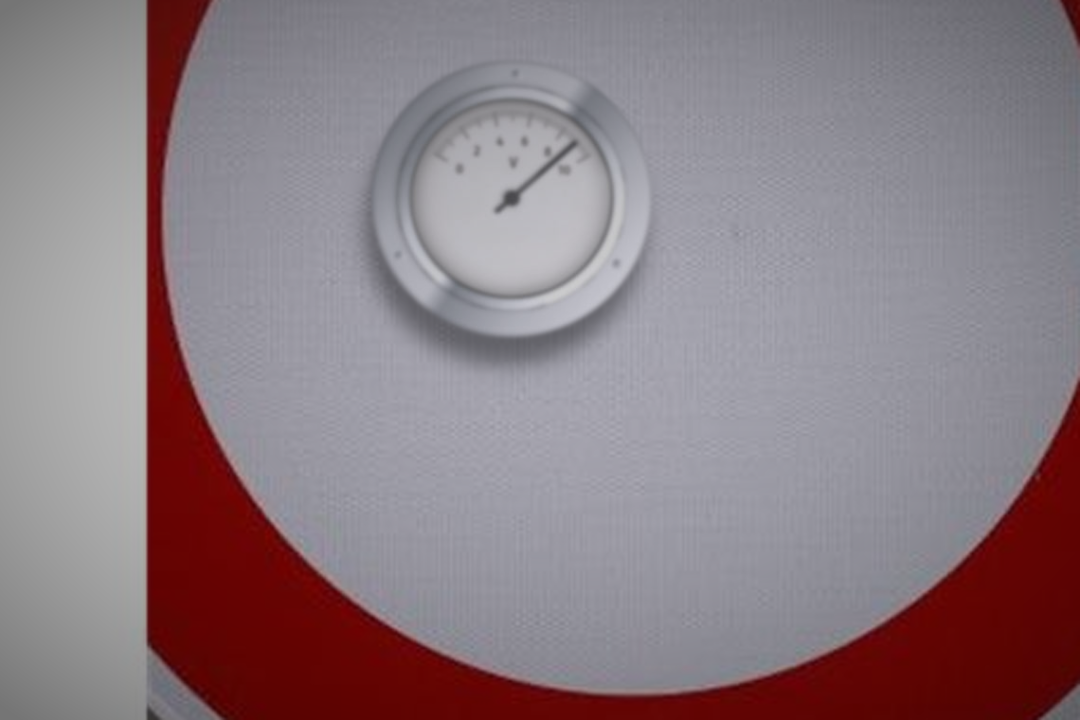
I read 9 V
